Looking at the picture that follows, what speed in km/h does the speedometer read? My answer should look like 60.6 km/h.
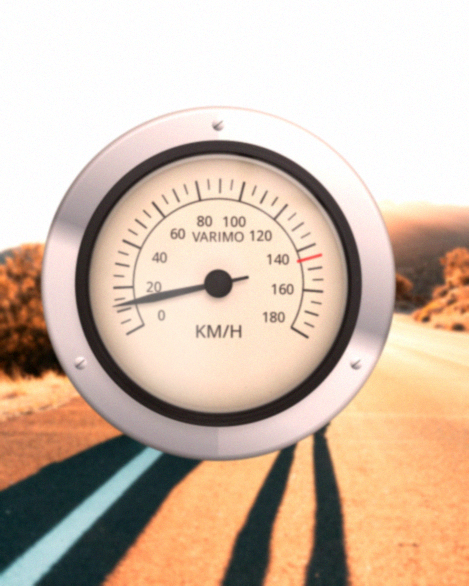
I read 12.5 km/h
